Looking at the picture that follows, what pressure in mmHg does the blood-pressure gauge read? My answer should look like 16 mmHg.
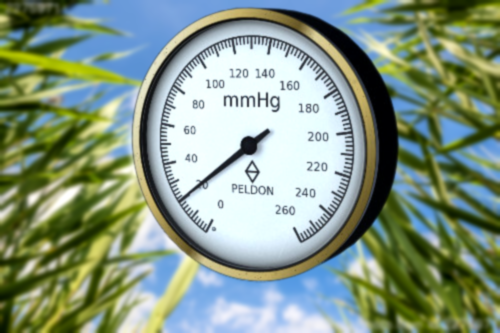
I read 20 mmHg
